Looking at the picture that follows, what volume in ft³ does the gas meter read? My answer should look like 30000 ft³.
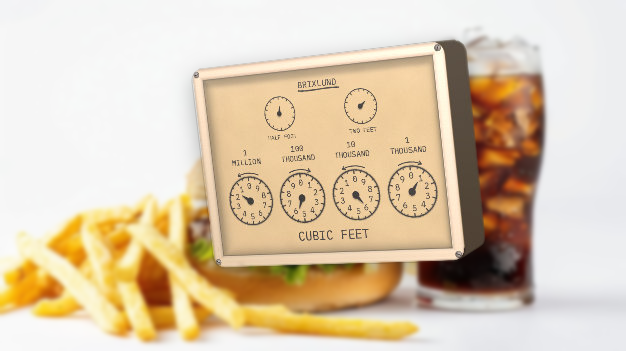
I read 156100 ft³
